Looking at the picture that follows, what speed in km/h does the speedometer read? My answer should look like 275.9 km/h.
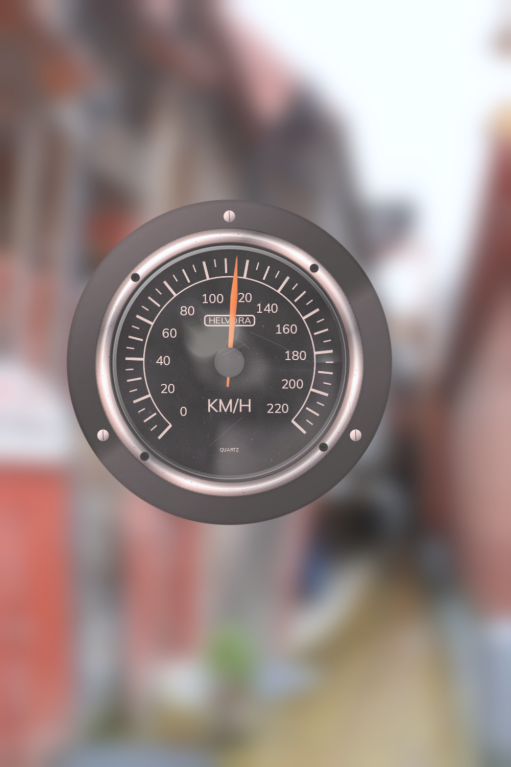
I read 115 km/h
